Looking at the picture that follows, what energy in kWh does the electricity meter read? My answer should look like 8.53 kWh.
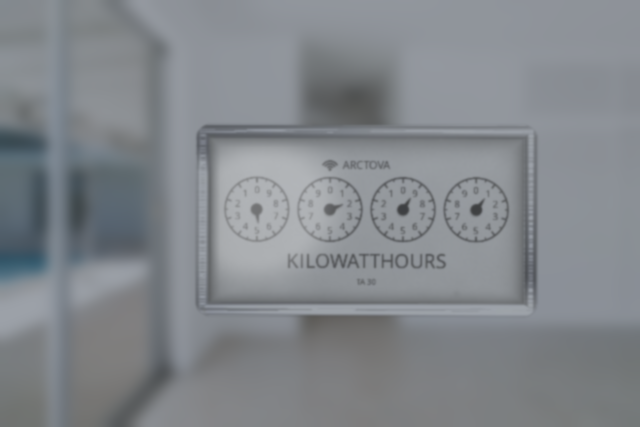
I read 5191 kWh
